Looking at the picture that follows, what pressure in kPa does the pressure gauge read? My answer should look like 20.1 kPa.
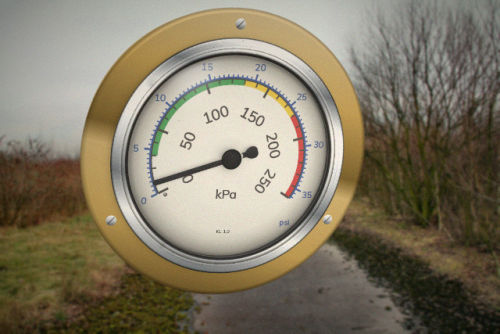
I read 10 kPa
